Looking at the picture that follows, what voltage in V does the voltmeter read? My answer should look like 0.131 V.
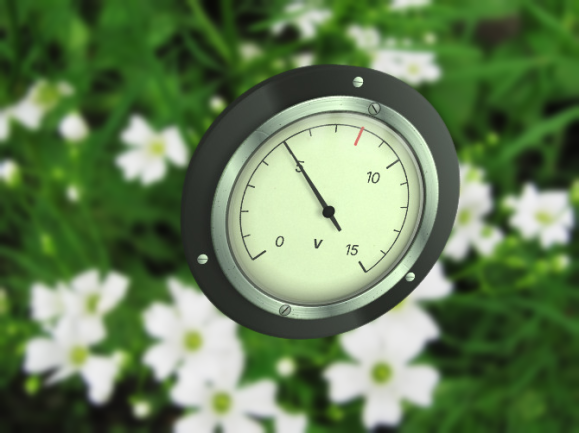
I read 5 V
